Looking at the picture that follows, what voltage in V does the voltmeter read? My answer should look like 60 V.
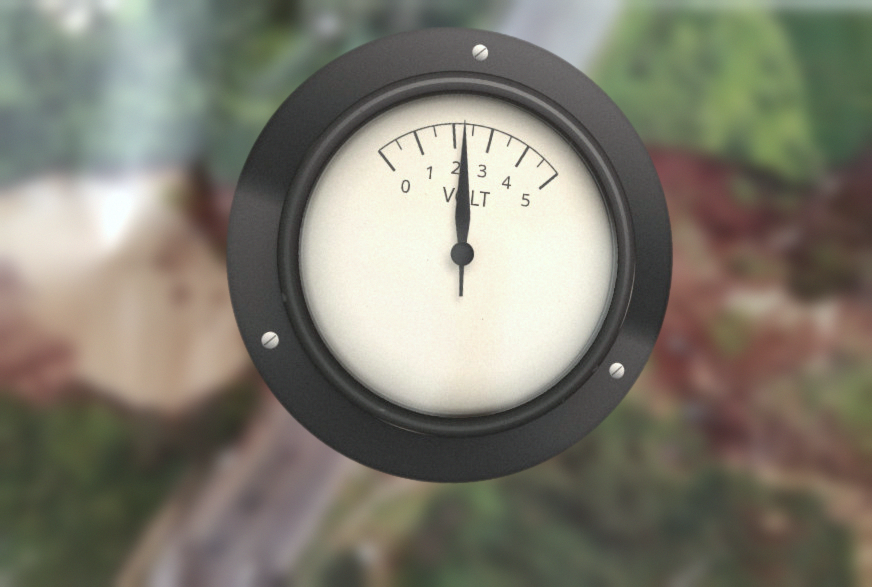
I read 2.25 V
